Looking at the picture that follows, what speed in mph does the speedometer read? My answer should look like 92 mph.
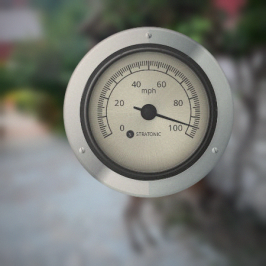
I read 95 mph
